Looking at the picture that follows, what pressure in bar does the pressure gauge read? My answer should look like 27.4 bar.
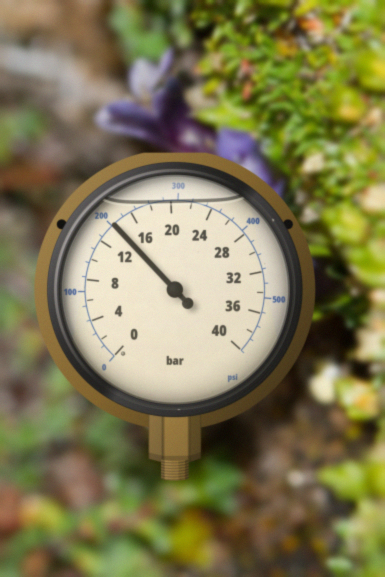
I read 14 bar
